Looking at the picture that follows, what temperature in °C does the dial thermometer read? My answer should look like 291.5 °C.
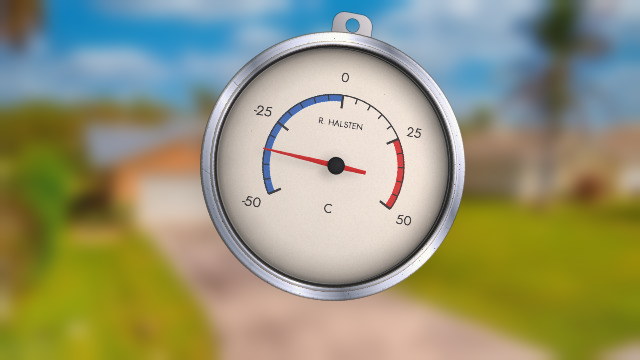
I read -35 °C
